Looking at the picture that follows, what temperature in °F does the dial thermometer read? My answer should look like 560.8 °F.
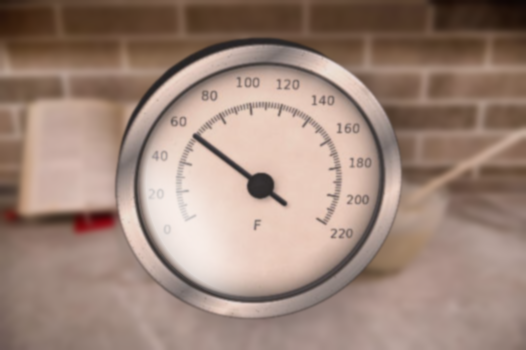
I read 60 °F
